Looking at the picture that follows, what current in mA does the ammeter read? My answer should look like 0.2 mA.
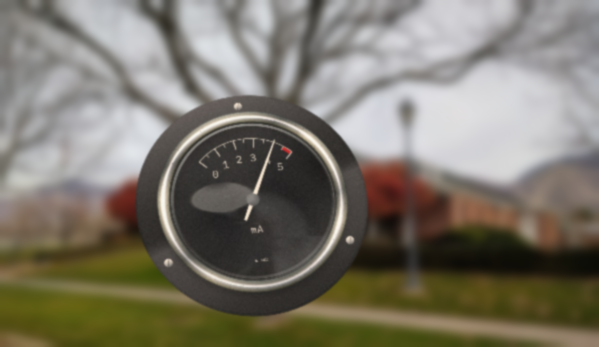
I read 4 mA
